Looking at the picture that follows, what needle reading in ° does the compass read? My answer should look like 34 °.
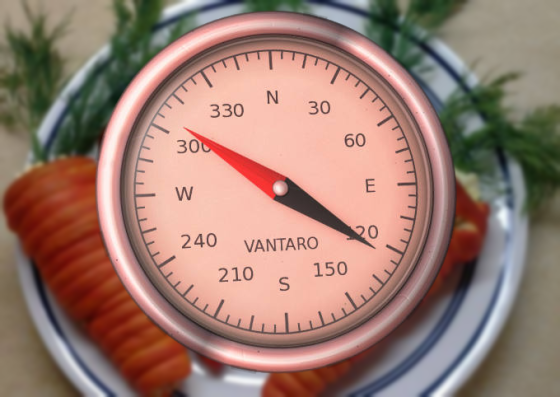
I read 305 °
